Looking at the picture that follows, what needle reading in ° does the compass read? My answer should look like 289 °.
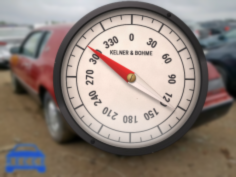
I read 305 °
